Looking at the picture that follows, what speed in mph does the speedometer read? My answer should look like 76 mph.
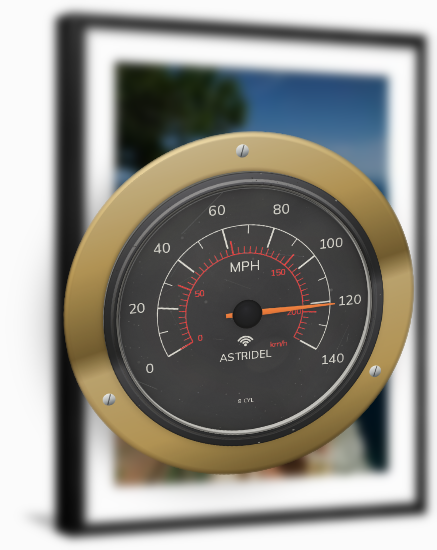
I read 120 mph
